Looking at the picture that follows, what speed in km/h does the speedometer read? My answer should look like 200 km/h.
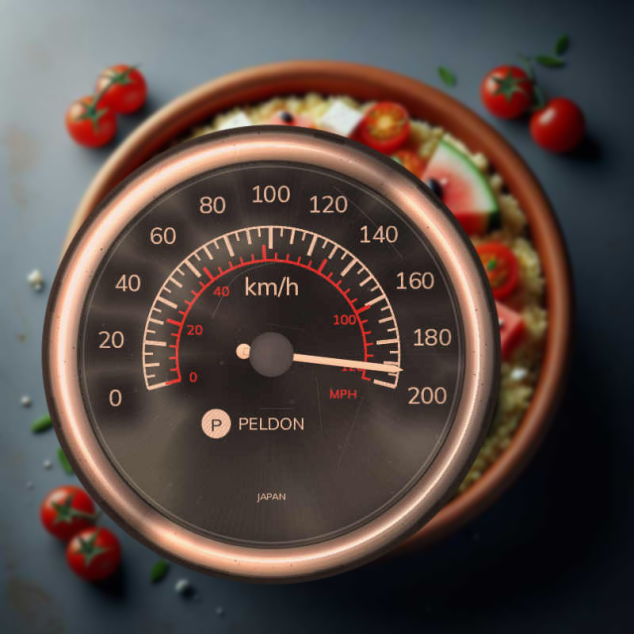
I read 192.5 km/h
